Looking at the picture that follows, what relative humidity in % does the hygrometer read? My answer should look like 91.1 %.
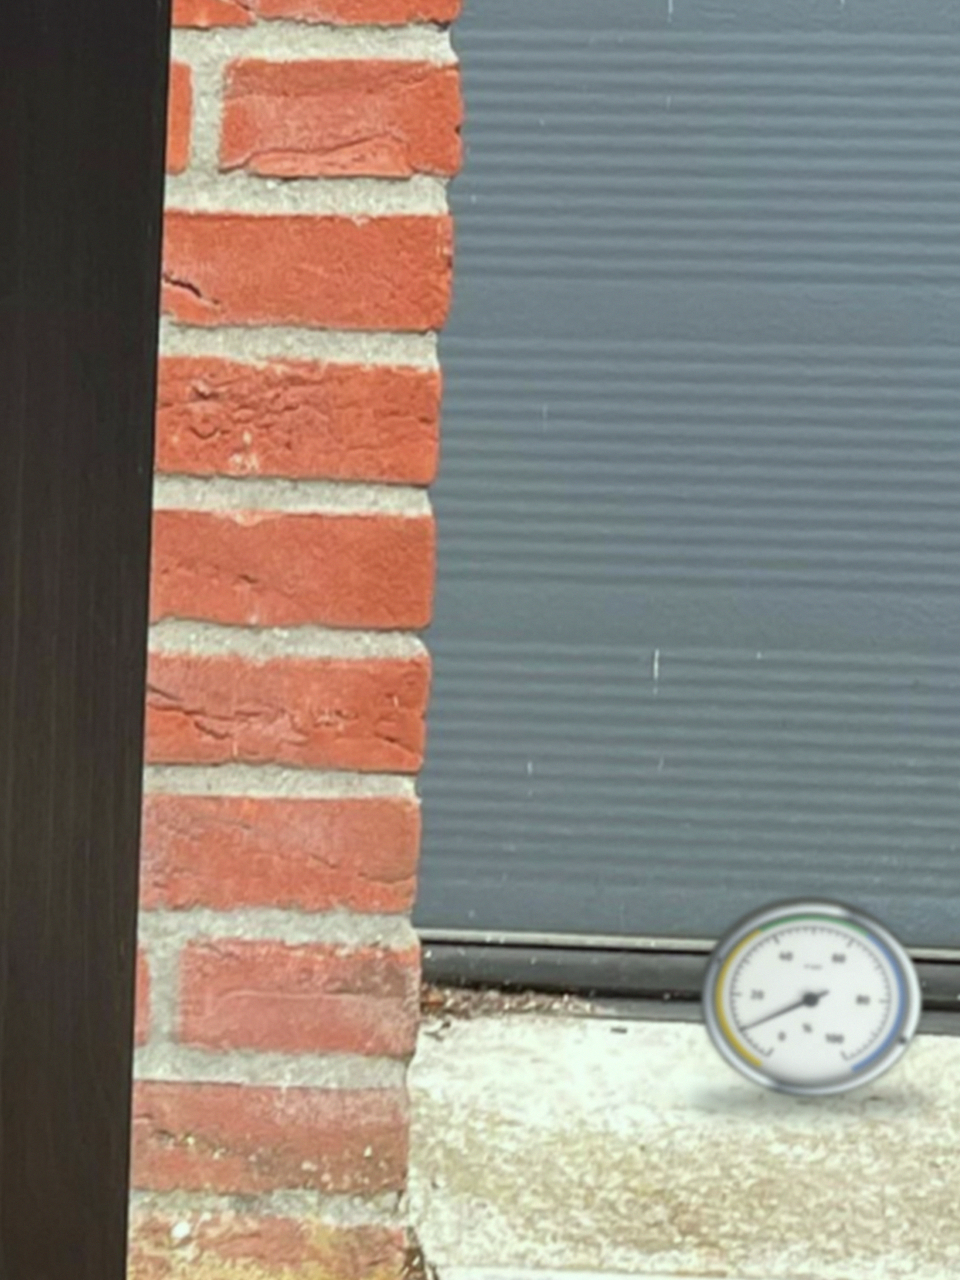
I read 10 %
